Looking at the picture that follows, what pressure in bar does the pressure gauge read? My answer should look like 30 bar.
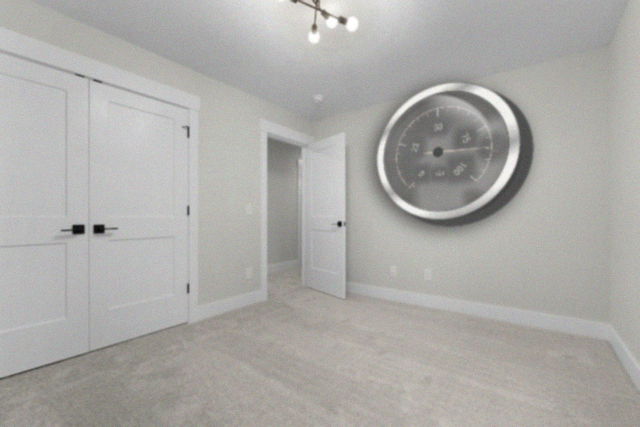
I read 85 bar
